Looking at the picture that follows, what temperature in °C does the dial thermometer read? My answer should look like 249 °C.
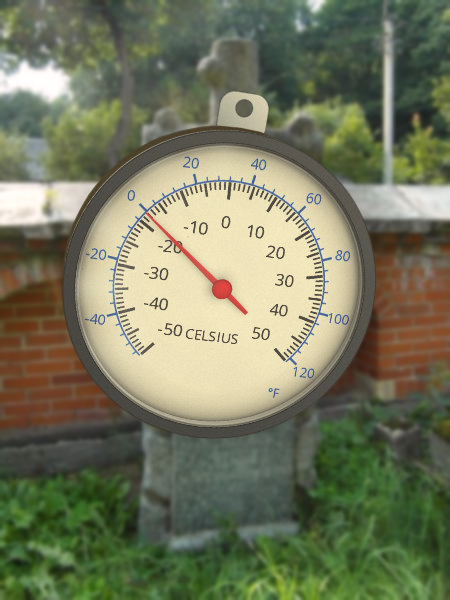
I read -18 °C
